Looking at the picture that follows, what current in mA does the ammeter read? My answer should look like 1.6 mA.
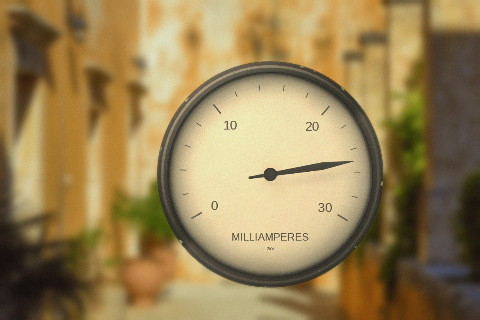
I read 25 mA
